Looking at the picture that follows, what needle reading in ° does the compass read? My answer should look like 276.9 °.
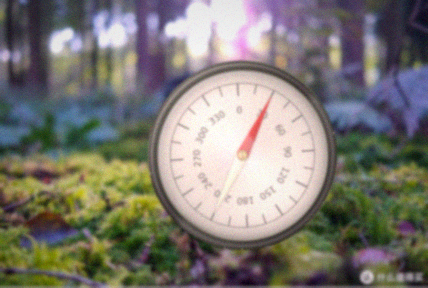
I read 30 °
